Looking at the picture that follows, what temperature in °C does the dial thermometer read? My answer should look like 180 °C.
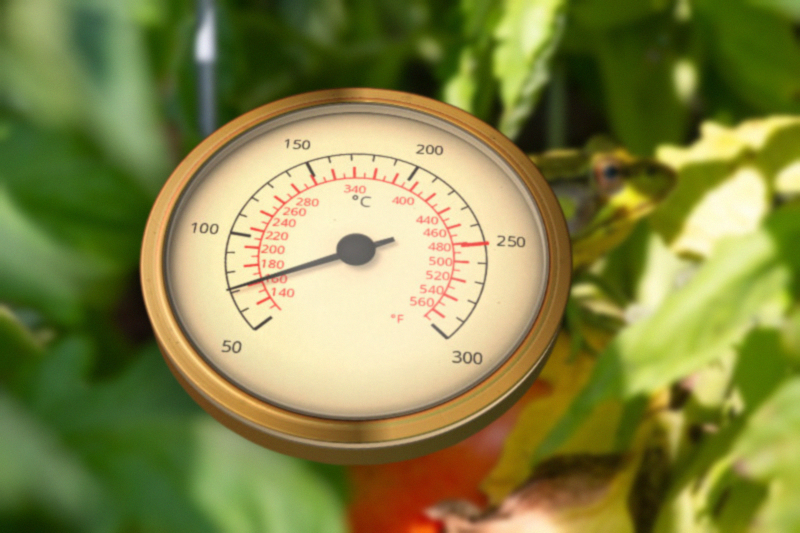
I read 70 °C
